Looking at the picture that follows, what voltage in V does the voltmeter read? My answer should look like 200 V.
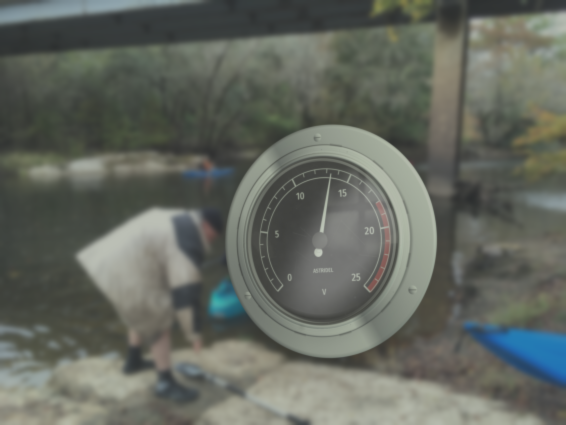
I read 13.5 V
